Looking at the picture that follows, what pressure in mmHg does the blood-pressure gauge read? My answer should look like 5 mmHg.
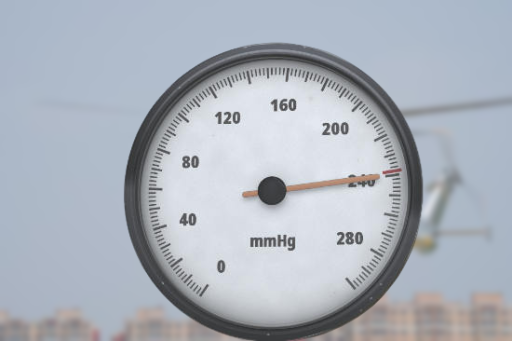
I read 240 mmHg
